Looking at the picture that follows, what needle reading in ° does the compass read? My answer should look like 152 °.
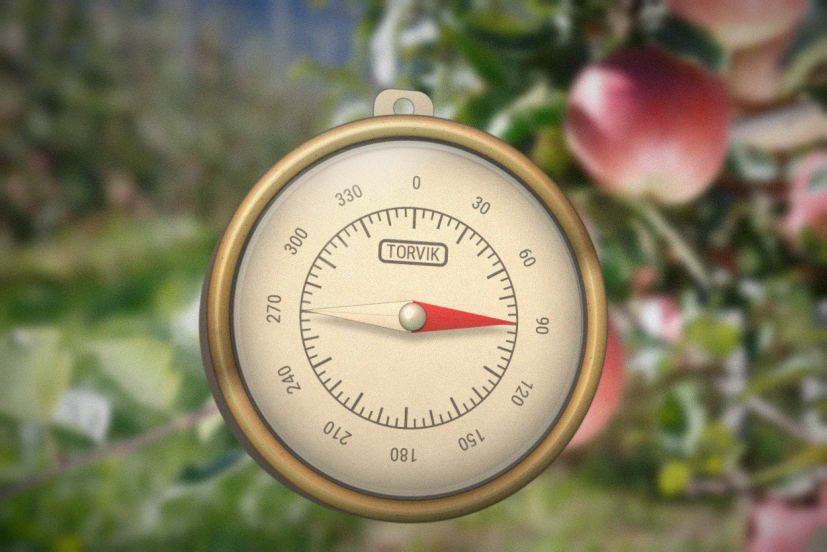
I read 90 °
